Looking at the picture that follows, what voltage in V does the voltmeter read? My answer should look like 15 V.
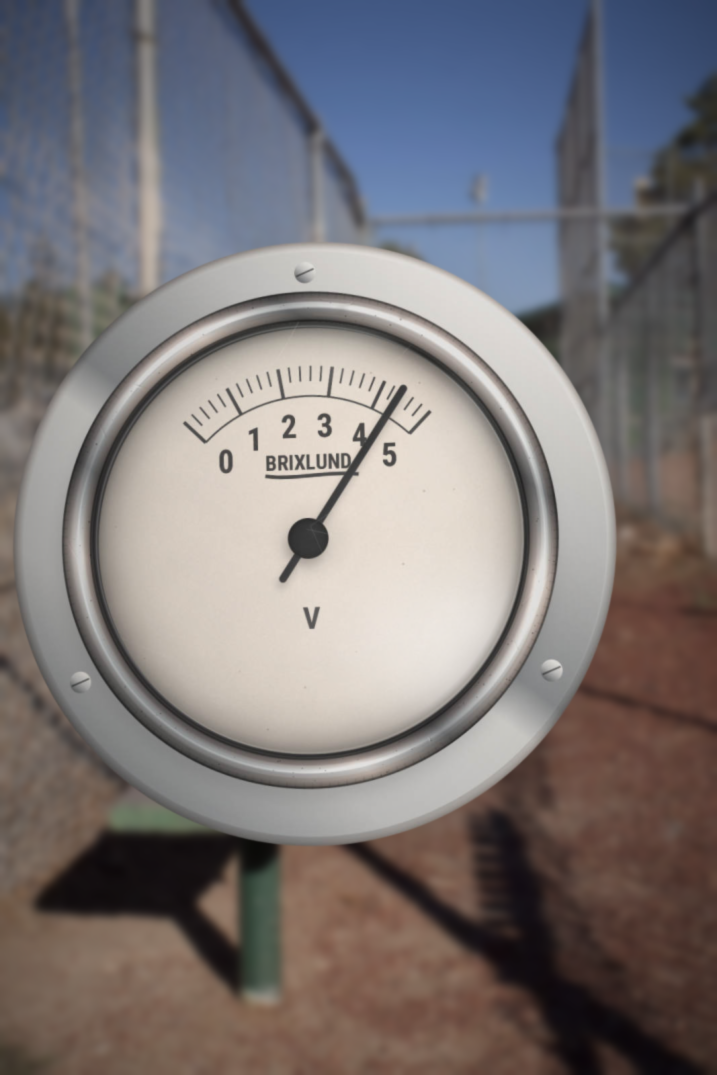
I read 4.4 V
